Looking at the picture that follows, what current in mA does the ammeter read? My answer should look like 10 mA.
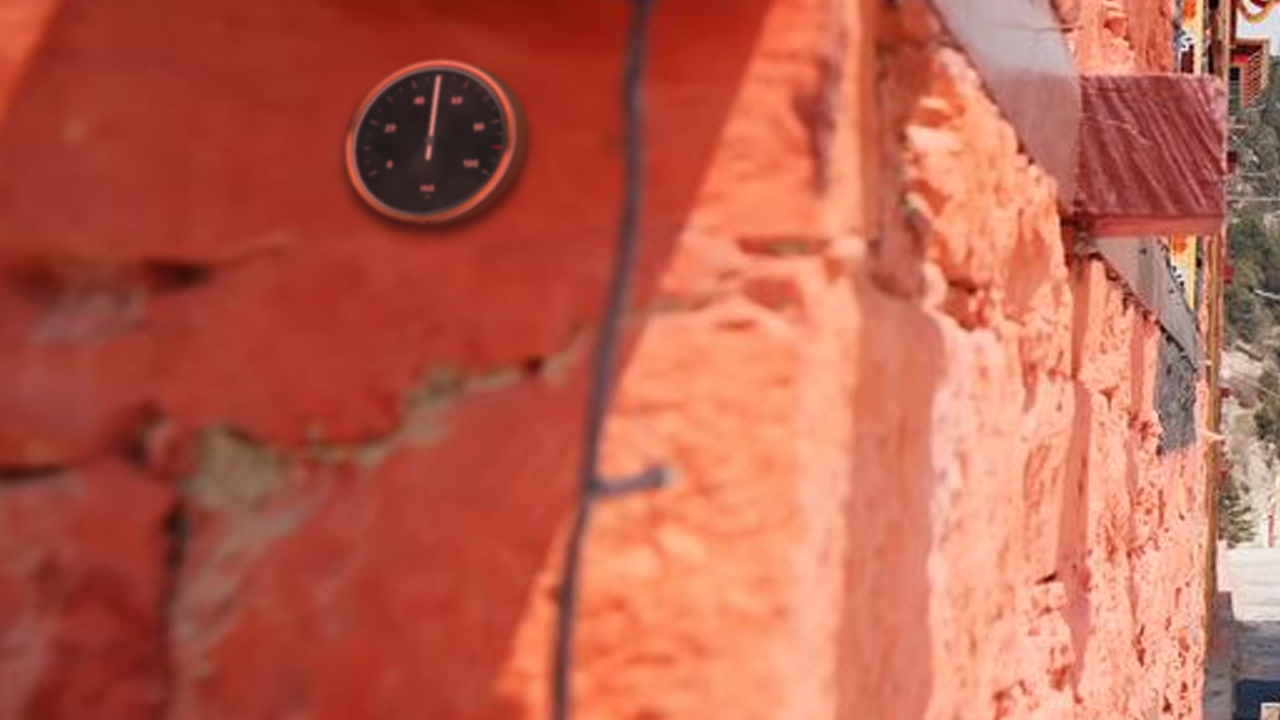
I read 50 mA
